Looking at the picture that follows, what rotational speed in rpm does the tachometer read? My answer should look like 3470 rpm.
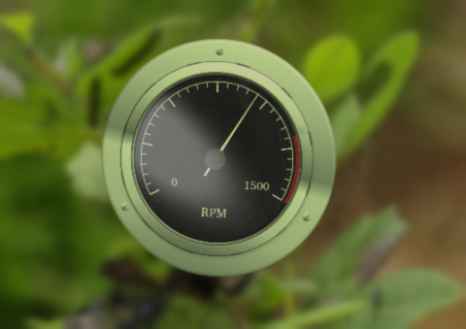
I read 950 rpm
